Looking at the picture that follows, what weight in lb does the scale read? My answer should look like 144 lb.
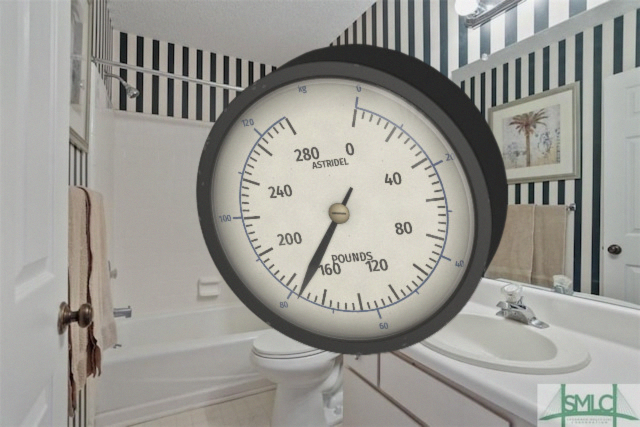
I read 172 lb
